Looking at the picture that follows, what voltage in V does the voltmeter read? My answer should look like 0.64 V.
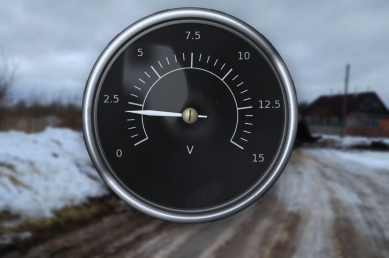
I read 2 V
